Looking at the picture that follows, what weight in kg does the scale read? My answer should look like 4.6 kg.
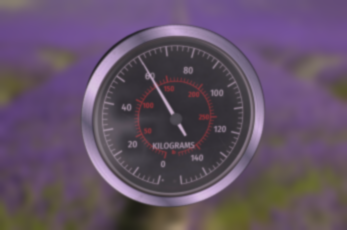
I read 60 kg
